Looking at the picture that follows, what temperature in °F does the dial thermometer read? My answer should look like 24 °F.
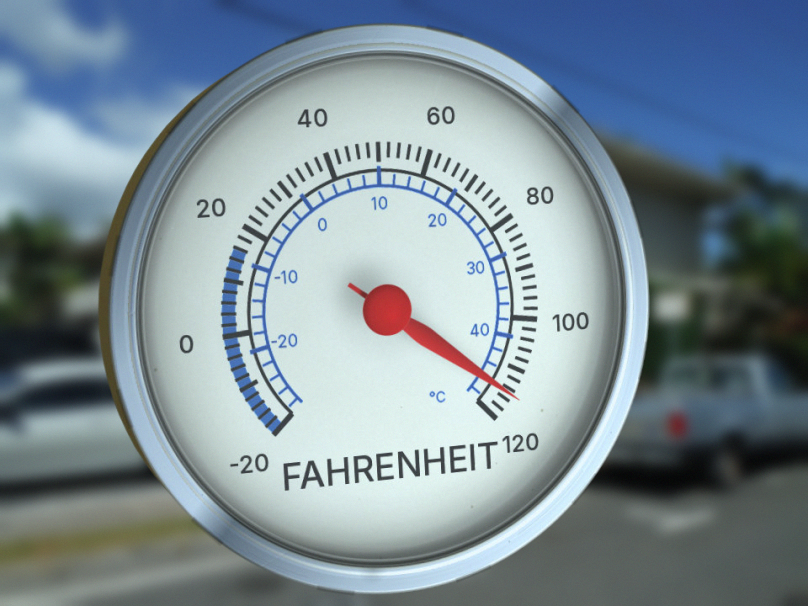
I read 115 °F
